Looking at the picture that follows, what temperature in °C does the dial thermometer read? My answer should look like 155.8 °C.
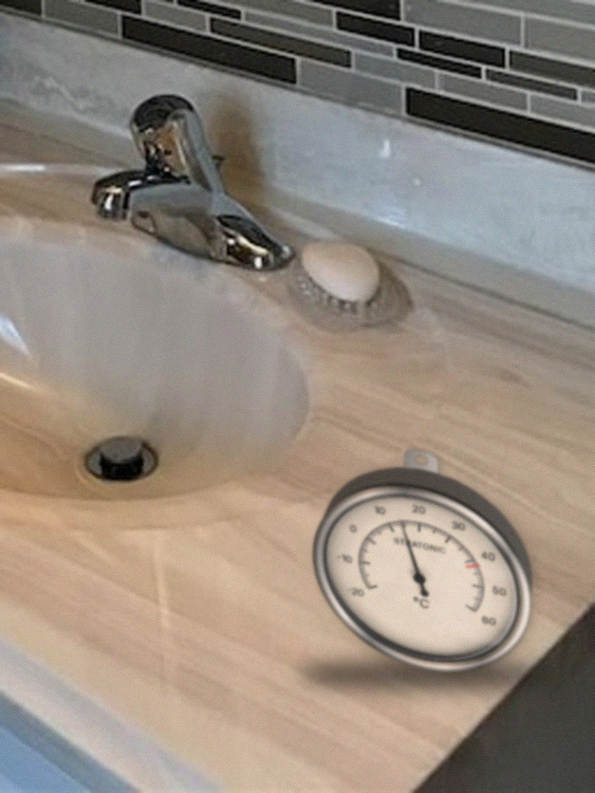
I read 15 °C
